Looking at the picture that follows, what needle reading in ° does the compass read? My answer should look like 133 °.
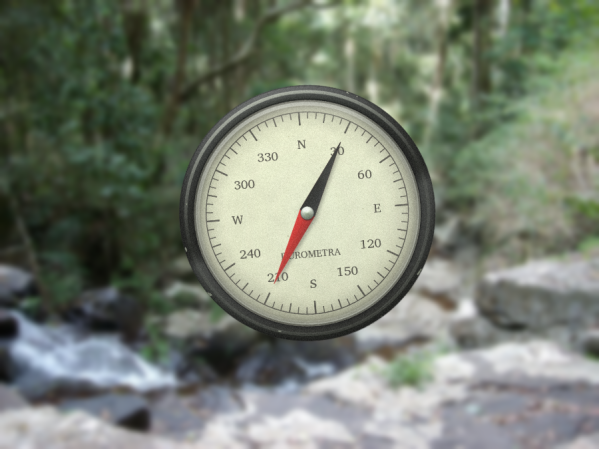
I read 210 °
